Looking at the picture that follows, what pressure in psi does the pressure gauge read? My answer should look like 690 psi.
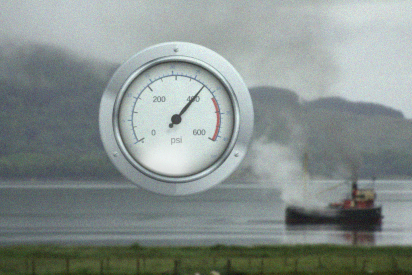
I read 400 psi
